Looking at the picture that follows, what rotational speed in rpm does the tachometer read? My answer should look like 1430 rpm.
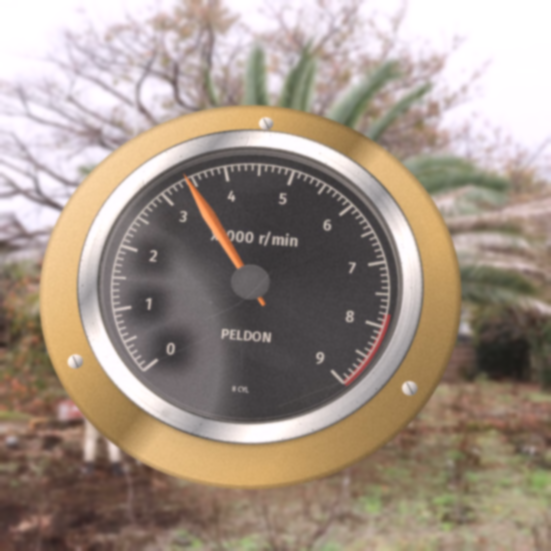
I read 3400 rpm
